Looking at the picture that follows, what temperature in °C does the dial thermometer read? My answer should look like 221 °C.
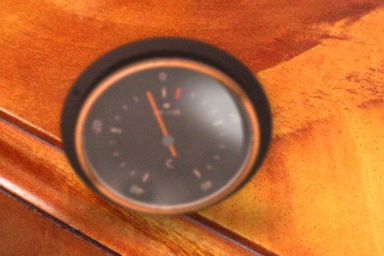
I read -4 °C
